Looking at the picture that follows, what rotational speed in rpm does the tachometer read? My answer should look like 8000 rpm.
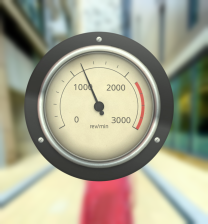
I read 1200 rpm
